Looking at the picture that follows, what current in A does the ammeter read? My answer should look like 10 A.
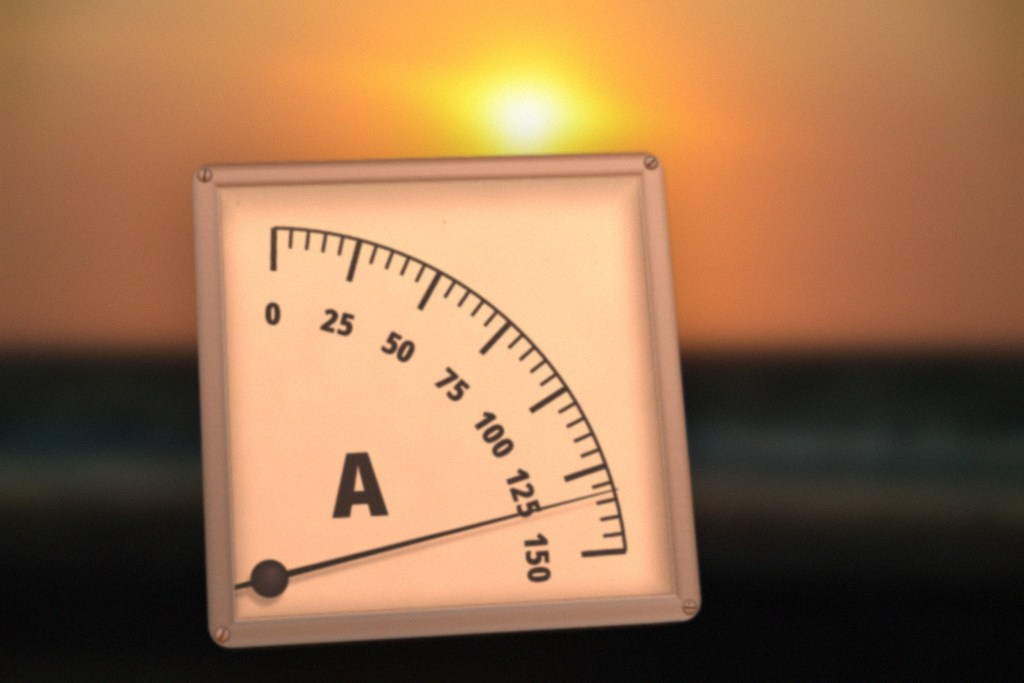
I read 132.5 A
